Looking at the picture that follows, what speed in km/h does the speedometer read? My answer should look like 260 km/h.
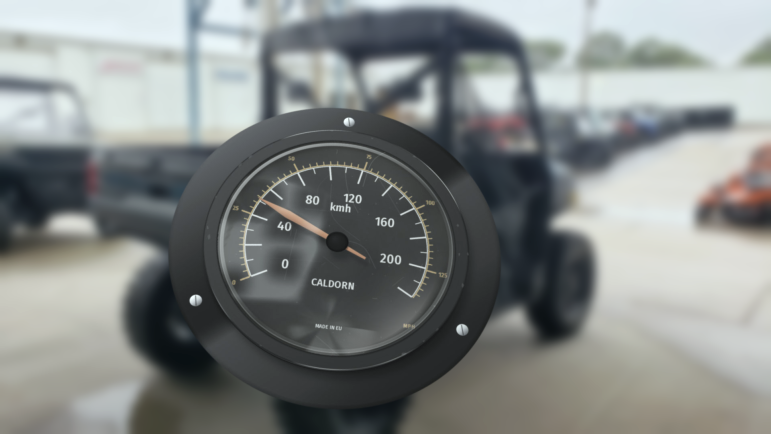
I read 50 km/h
